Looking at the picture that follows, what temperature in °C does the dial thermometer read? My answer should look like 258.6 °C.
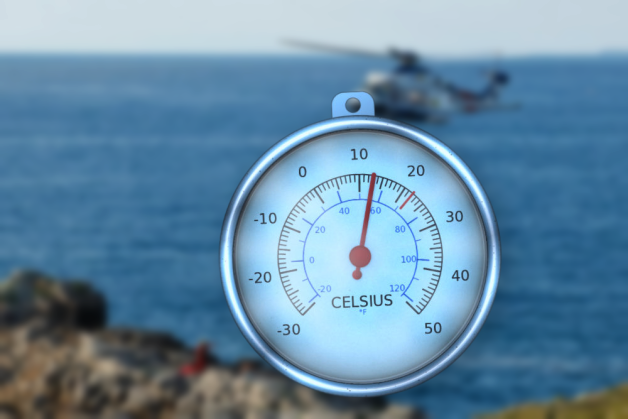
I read 13 °C
